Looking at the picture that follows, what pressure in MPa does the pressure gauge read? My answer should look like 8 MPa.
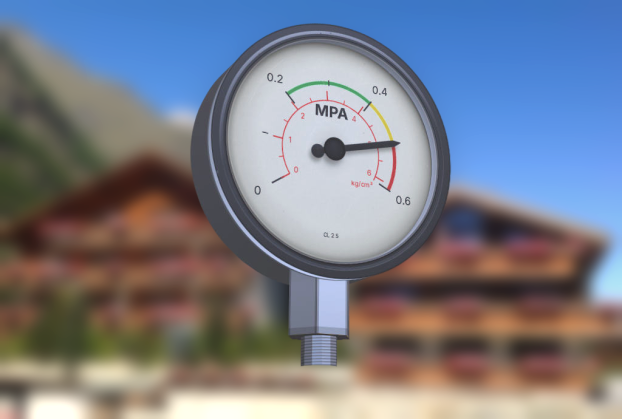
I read 0.5 MPa
